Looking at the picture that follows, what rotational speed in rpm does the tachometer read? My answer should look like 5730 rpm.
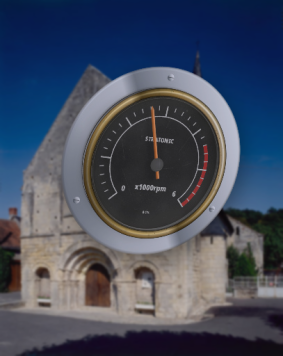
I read 2600 rpm
